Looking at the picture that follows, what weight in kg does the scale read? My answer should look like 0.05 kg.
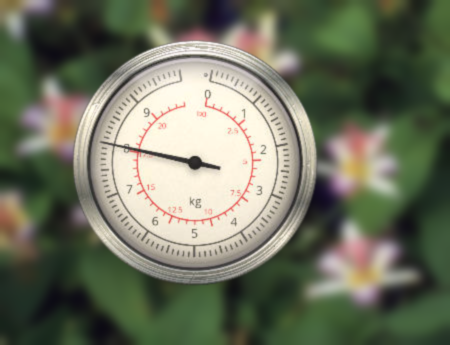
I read 8 kg
